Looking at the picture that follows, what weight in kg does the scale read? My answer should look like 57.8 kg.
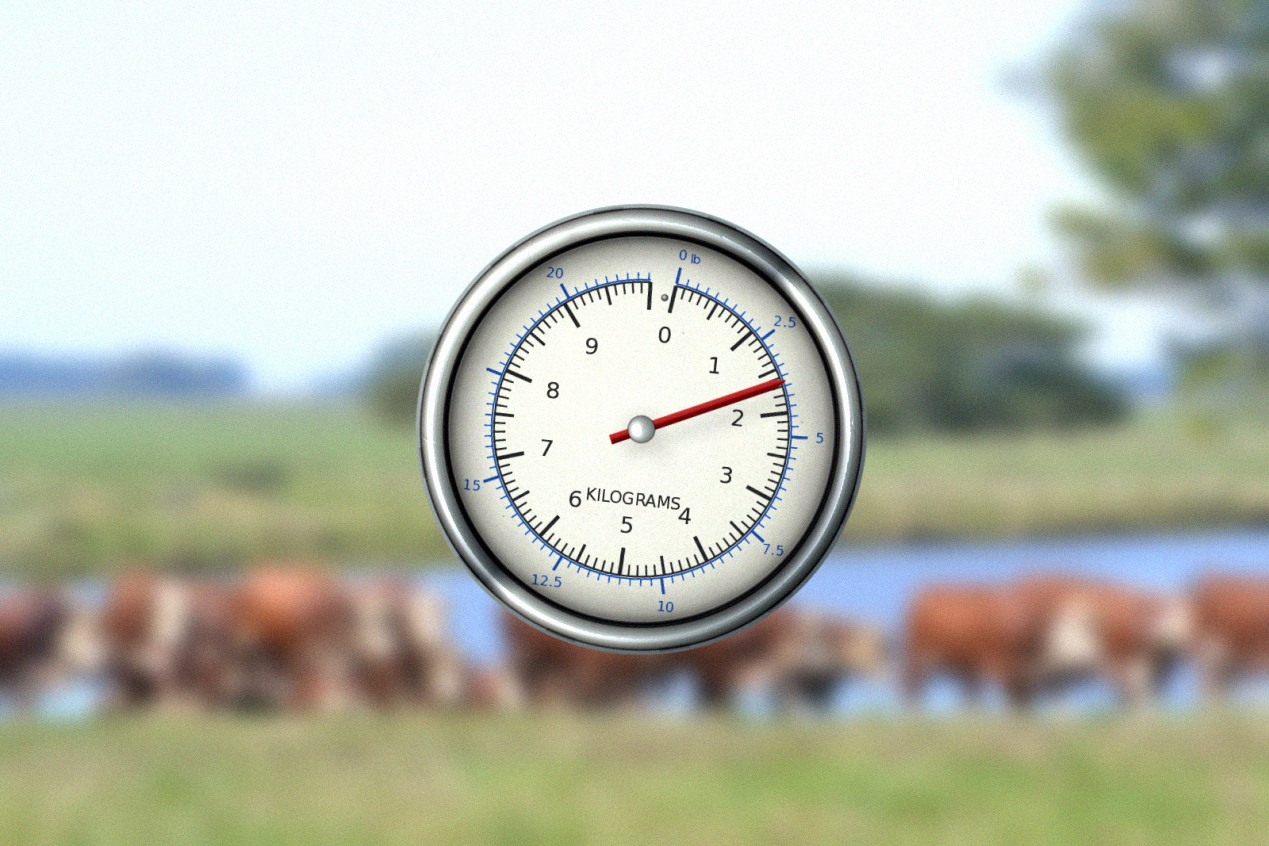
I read 1.65 kg
